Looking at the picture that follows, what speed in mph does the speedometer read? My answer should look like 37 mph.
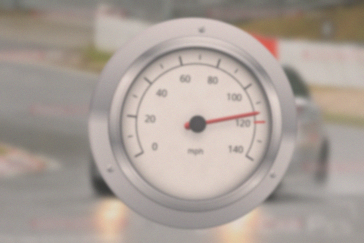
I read 115 mph
